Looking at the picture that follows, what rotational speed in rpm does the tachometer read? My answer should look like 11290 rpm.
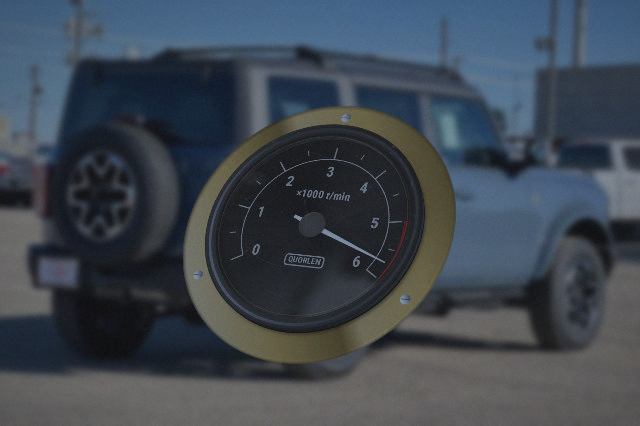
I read 5750 rpm
